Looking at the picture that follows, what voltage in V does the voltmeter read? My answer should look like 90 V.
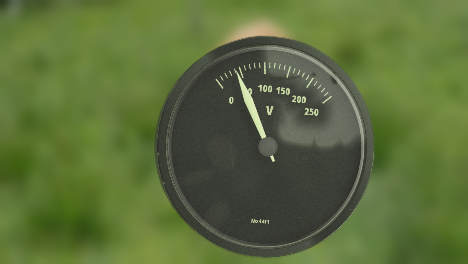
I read 40 V
